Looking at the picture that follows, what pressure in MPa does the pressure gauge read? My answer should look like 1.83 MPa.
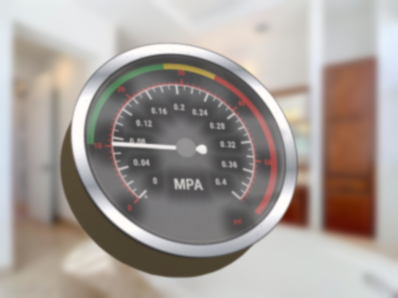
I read 0.07 MPa
